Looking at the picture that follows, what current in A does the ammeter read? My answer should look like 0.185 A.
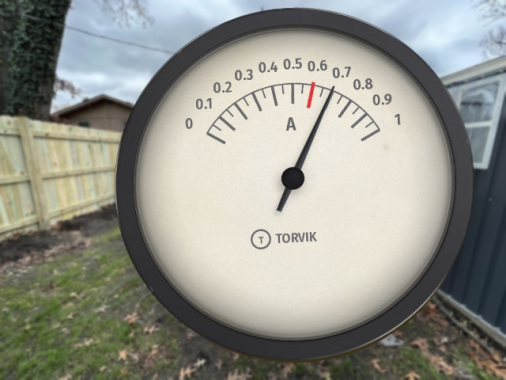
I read 0.7 A
